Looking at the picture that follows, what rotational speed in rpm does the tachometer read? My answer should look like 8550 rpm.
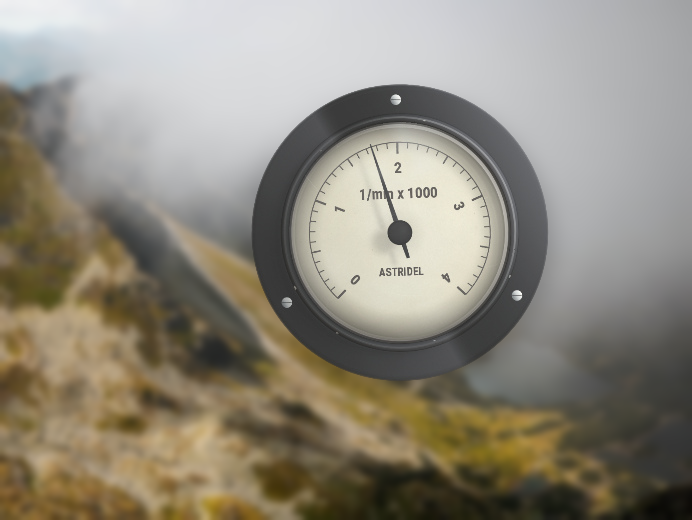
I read 1750 rpm
